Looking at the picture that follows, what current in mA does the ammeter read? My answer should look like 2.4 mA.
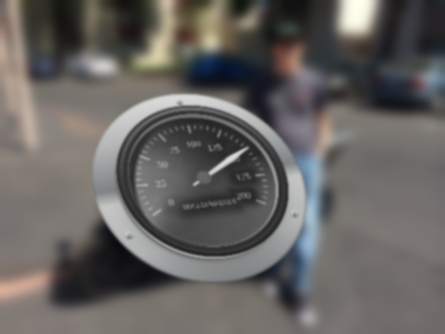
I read 150 mA
